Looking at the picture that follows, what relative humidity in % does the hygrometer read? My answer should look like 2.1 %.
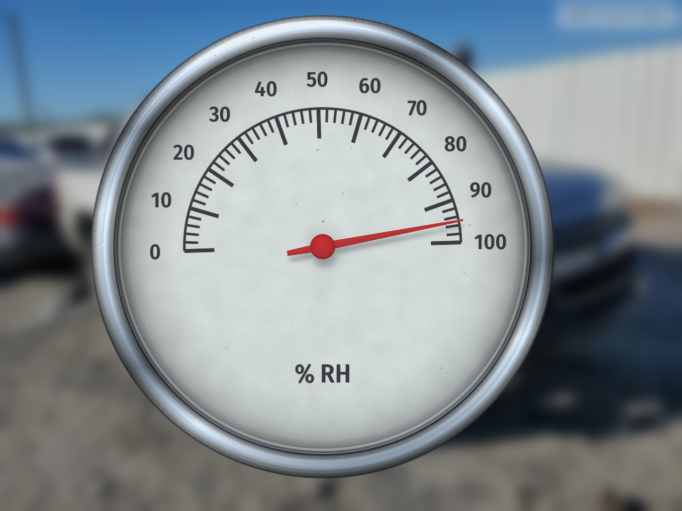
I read 95 %
